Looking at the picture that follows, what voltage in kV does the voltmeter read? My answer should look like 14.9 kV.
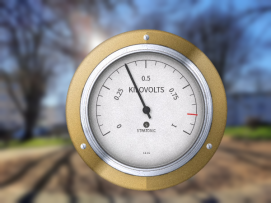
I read 0.4 kV
